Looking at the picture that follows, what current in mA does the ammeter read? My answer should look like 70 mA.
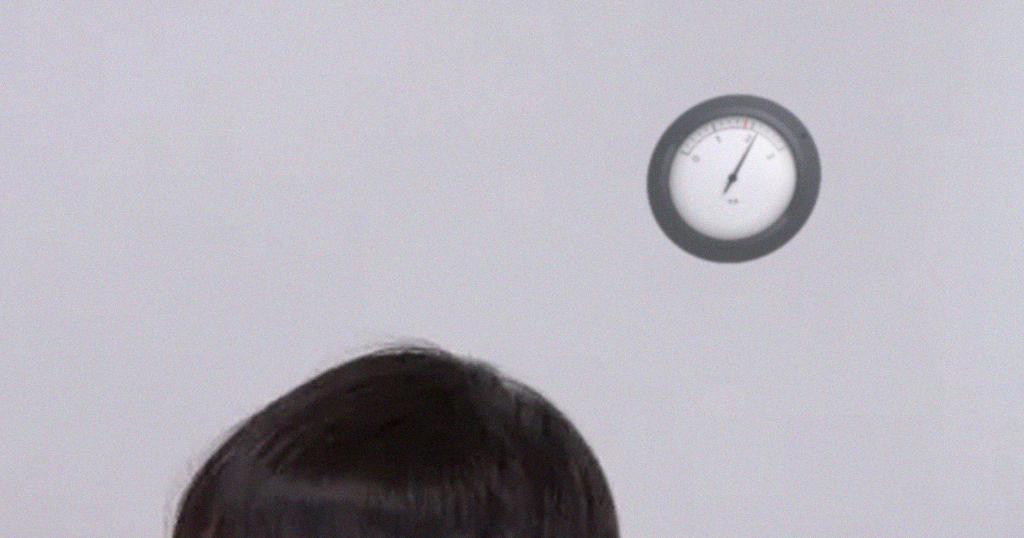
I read 2.2 mA
